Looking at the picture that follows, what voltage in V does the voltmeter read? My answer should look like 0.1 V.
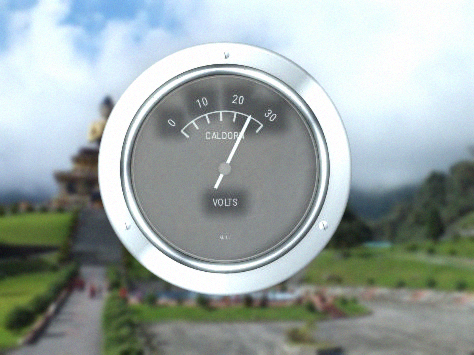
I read 25 V
